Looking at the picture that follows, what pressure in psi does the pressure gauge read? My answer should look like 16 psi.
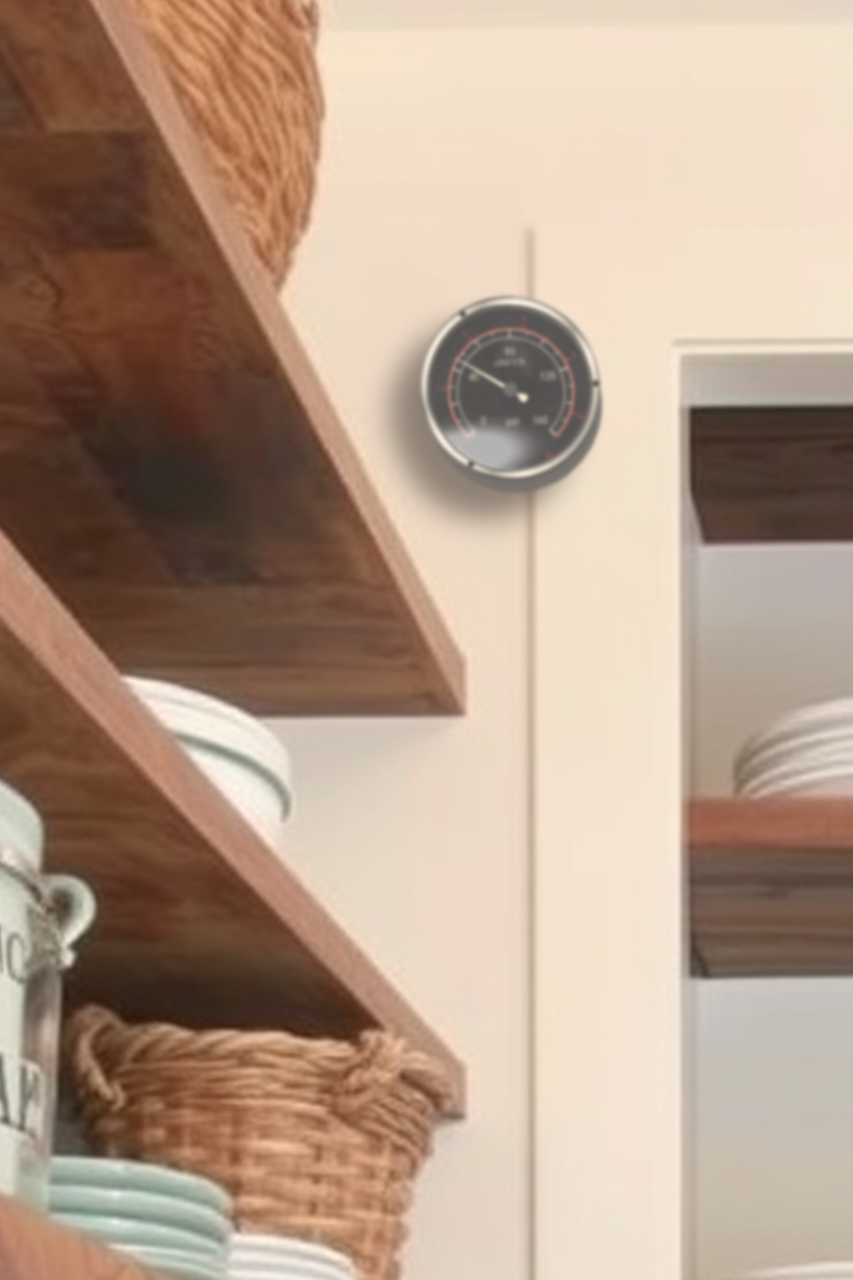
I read 45 psi
